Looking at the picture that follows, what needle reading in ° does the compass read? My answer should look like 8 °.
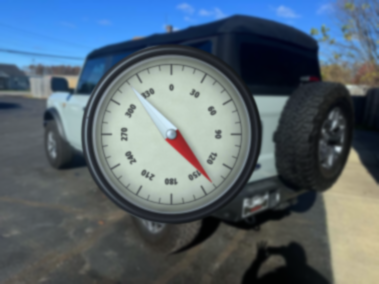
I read 140 °
